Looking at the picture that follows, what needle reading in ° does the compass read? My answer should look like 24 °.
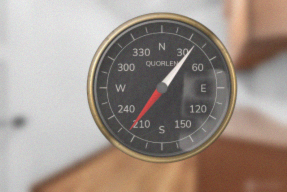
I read 217.5 °
